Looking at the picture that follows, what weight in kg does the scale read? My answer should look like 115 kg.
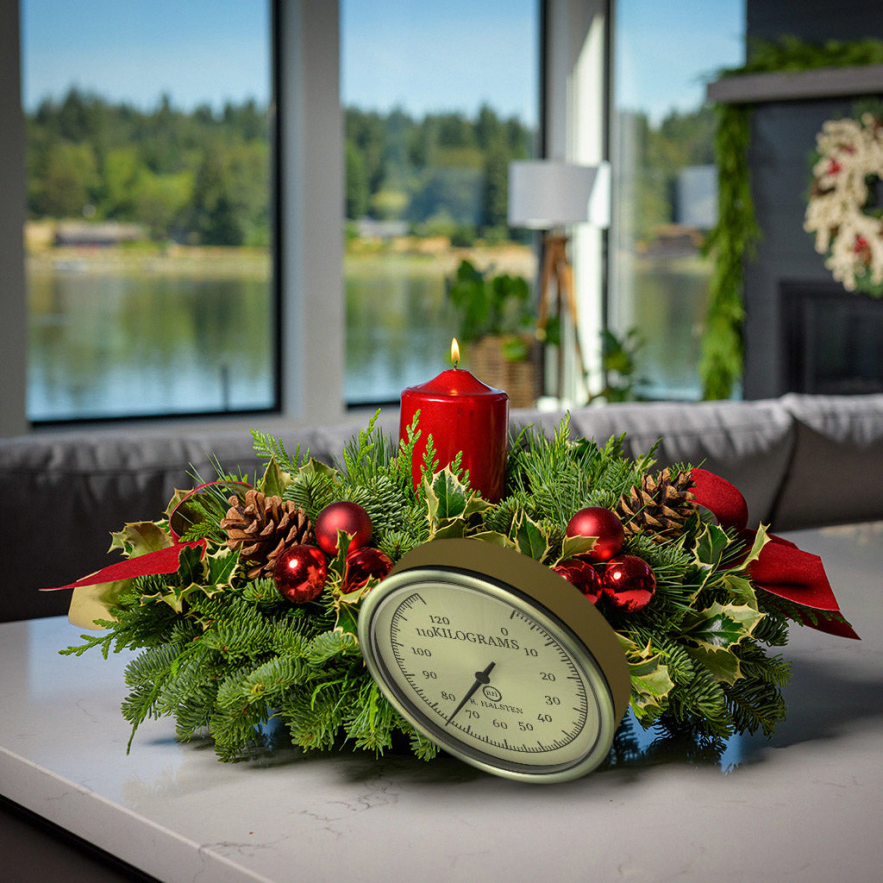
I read 75 kg
